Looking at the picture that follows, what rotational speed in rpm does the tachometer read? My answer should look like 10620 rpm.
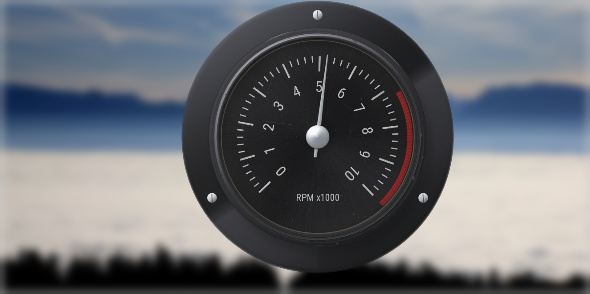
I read 5200 rpm
